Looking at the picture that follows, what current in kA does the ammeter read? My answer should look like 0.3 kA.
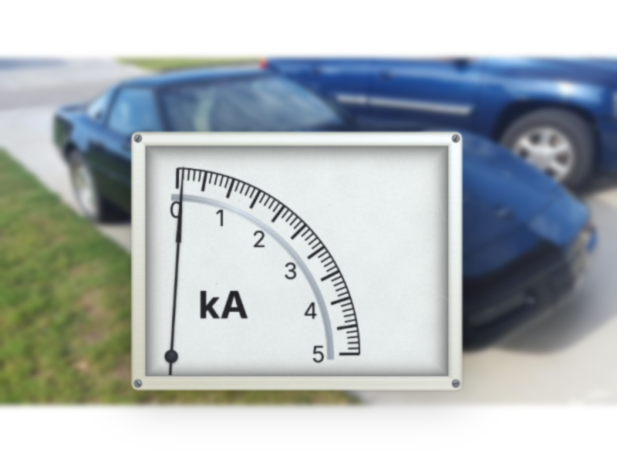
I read 0.1 kA
